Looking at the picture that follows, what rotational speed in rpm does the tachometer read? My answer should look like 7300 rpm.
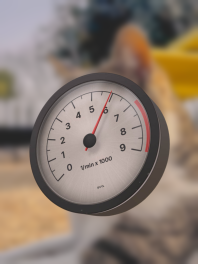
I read 6000 rpm
